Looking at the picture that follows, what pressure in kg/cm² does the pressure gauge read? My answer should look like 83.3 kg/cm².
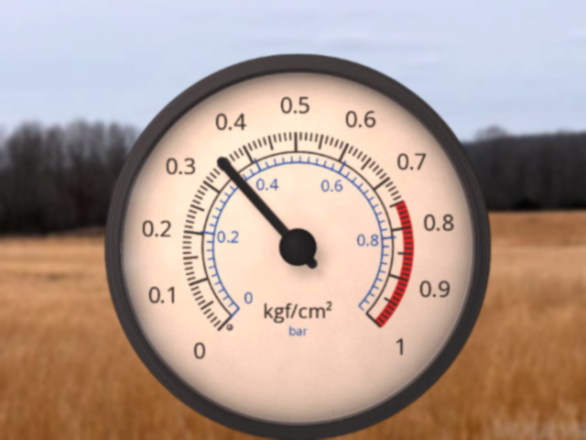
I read 0.35 kg/cm²
